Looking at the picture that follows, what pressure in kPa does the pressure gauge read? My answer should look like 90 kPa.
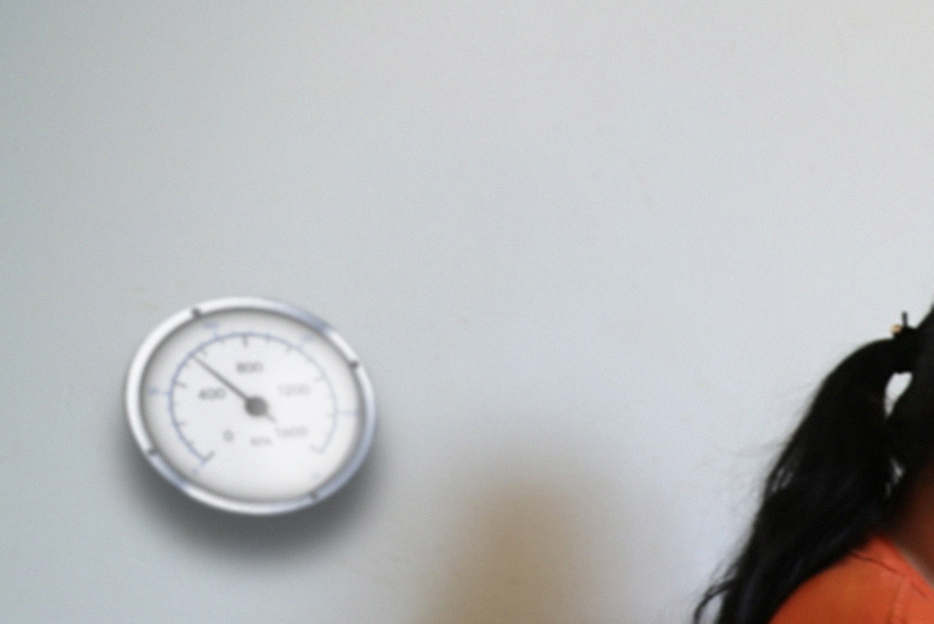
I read 550 kPa
